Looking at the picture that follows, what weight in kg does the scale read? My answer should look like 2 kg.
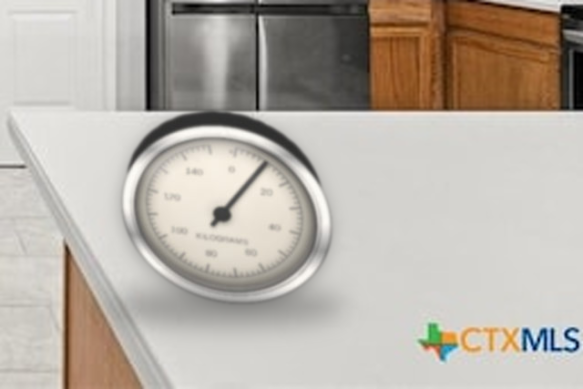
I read 10 kg
